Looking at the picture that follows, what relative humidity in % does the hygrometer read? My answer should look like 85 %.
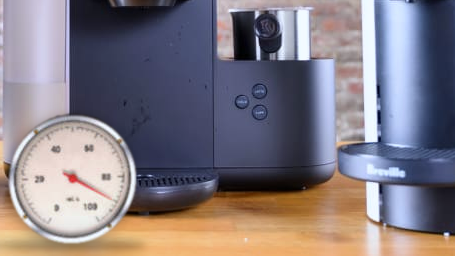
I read 90 %
